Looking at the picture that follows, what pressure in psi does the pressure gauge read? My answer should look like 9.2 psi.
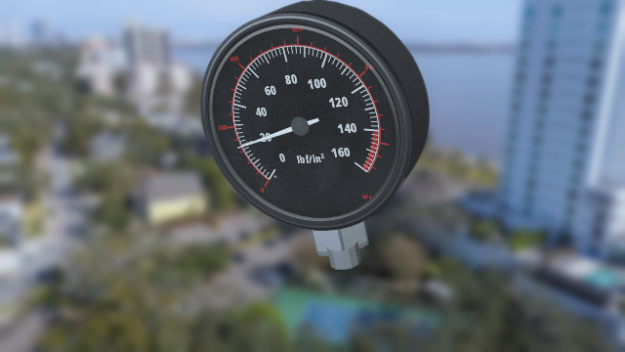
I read 20 psi
